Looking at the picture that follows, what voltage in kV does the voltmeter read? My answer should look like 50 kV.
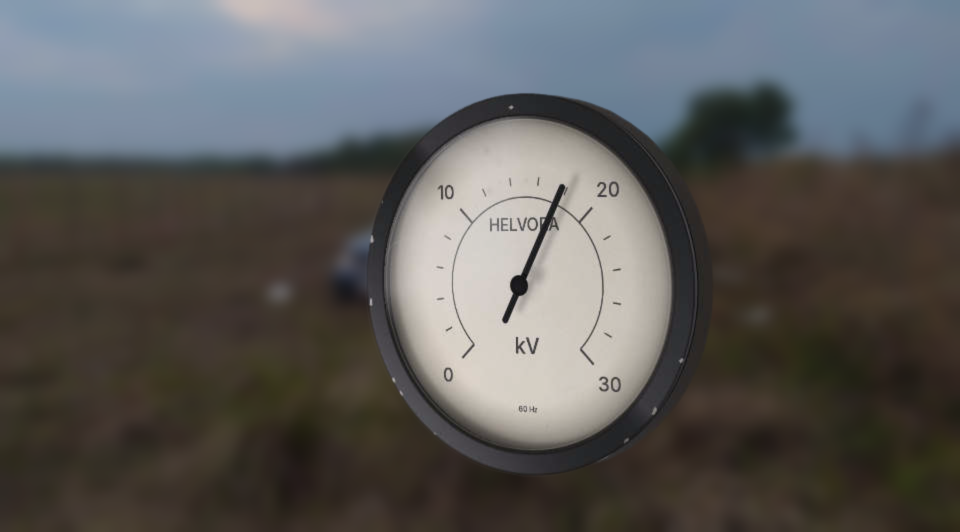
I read 18 kV
